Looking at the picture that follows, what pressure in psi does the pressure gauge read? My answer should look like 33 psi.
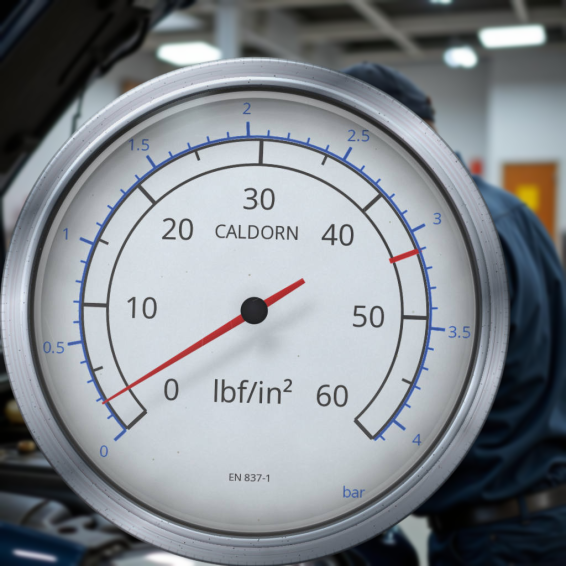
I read 2.5 psi
